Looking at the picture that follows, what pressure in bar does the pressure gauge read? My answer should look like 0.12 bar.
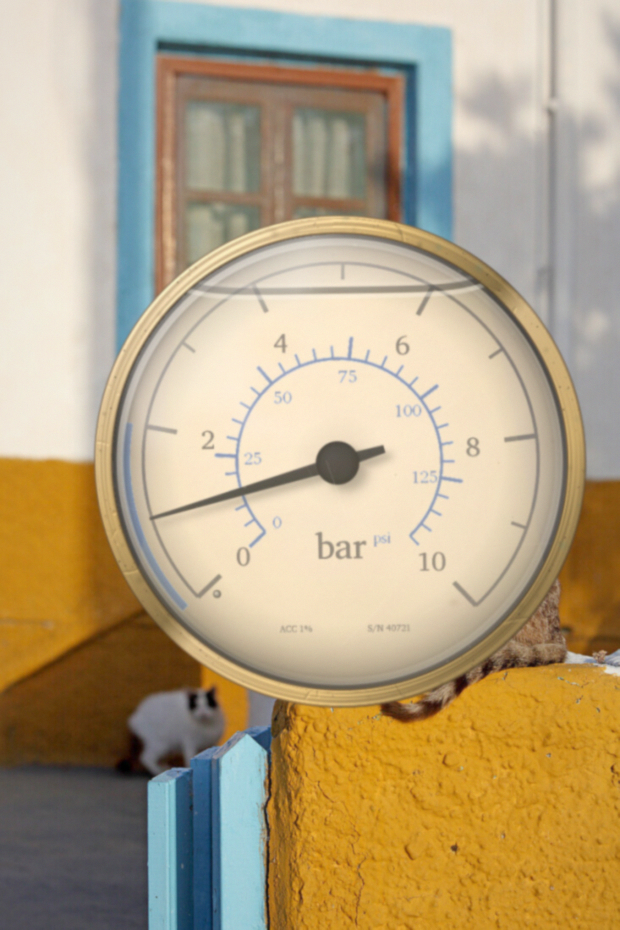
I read 1 bar
